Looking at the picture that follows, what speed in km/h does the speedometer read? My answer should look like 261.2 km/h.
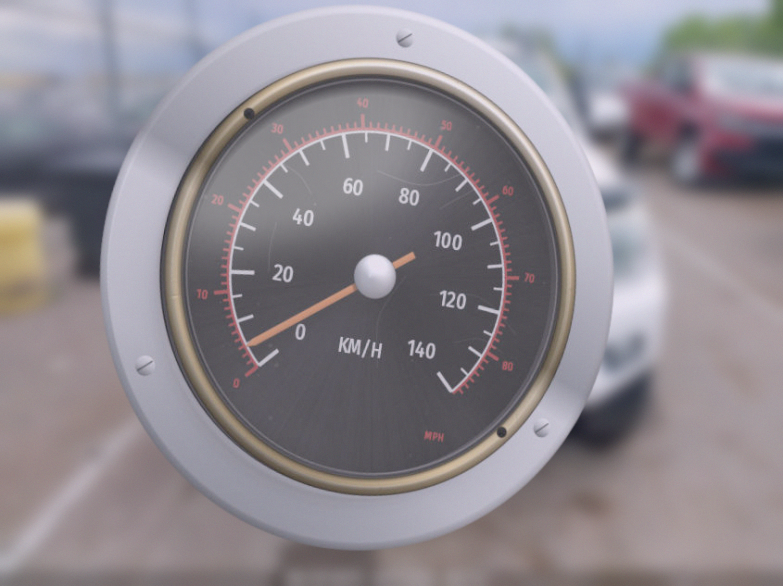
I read 5 km/h
